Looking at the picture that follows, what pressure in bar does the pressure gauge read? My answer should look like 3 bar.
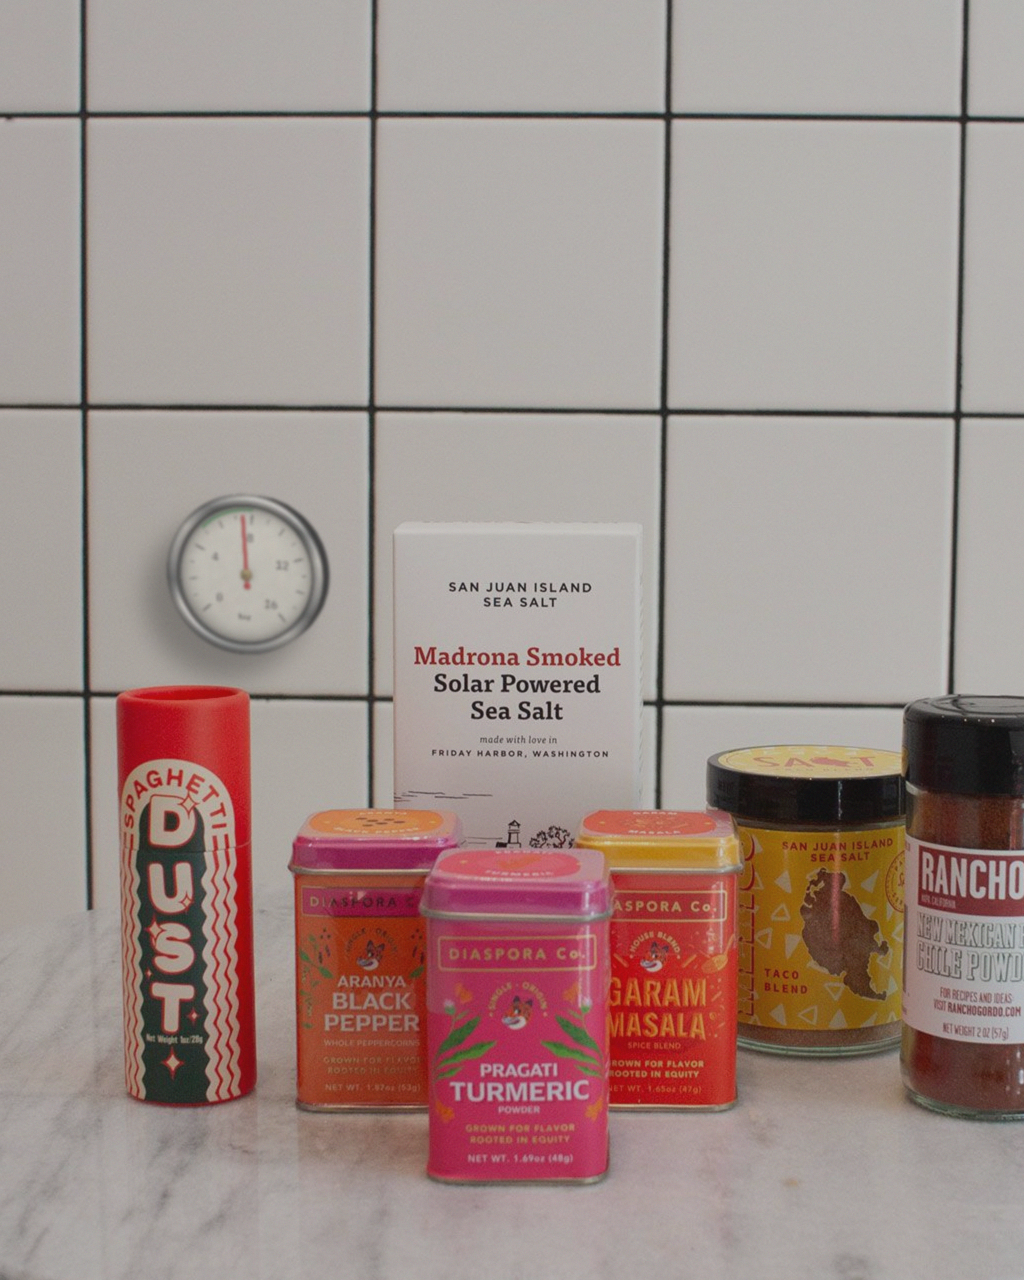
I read 7.5 bar
